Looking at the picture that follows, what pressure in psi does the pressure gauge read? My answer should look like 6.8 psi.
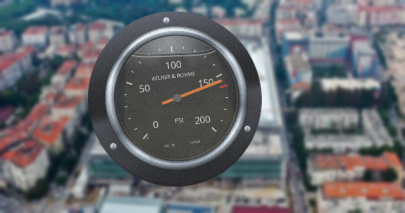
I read 155 psi
